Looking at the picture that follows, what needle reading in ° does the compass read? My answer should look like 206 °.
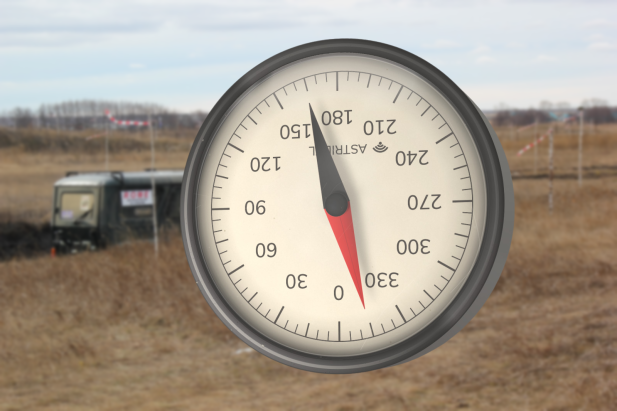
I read 345 °
